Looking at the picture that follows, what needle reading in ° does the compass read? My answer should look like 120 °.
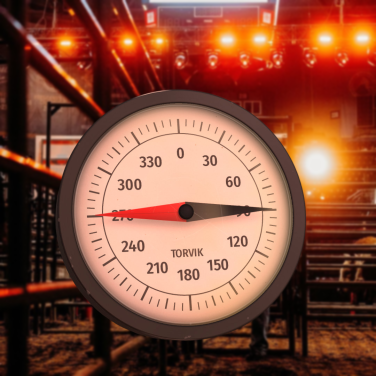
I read 270 °
